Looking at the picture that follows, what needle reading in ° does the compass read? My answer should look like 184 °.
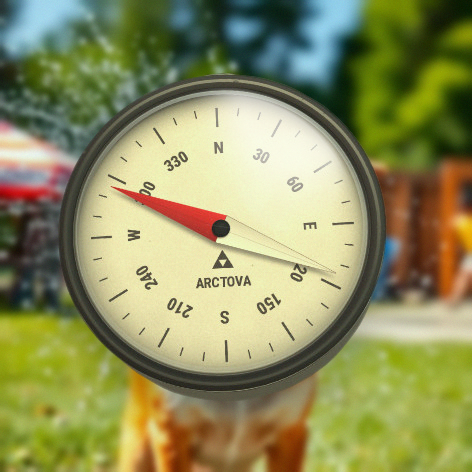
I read 295 °
